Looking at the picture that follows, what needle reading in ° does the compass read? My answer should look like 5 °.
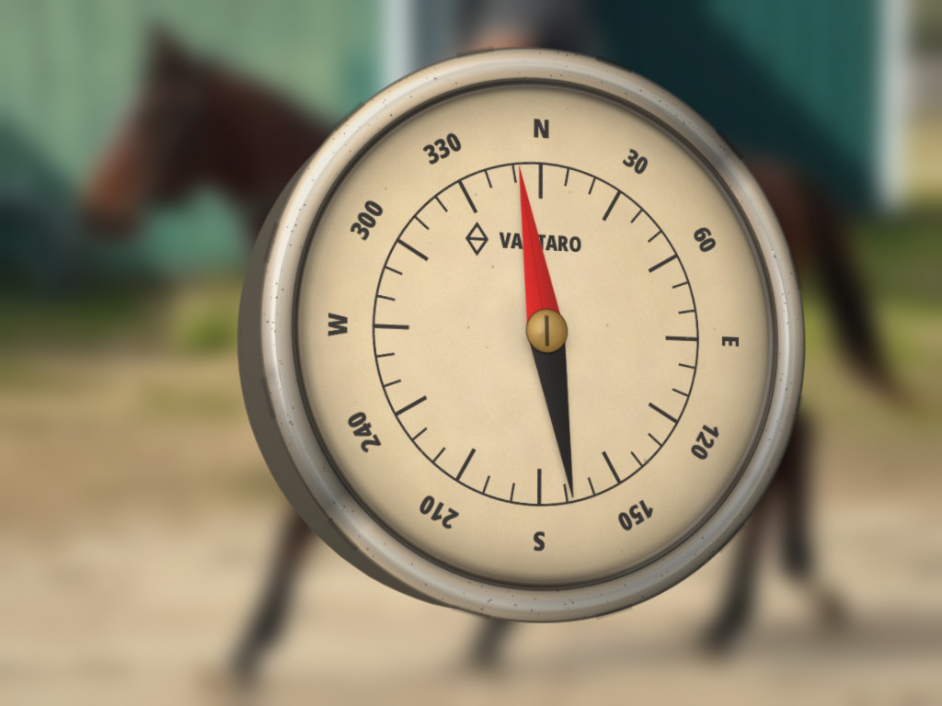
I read 350 °
